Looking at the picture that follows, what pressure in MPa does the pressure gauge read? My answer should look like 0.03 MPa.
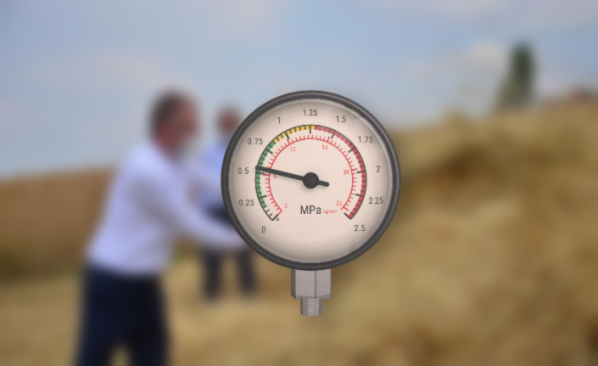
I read 0.55 MPa
